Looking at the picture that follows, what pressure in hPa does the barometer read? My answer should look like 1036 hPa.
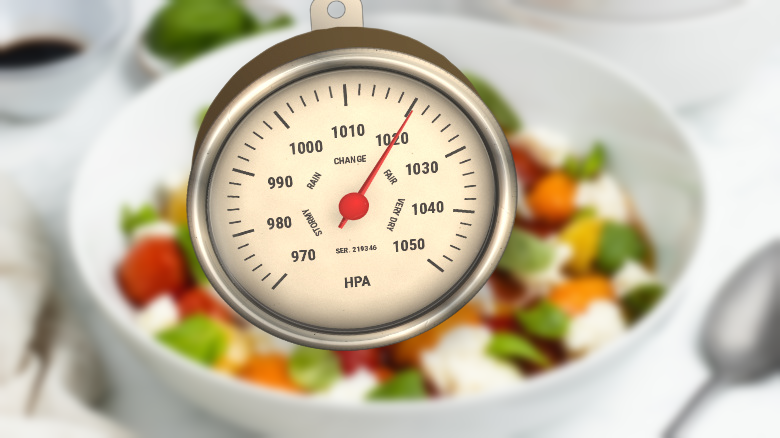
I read 1020 hPa
